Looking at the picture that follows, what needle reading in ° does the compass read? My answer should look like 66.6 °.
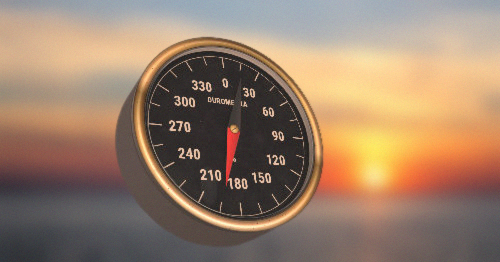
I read 195 °
